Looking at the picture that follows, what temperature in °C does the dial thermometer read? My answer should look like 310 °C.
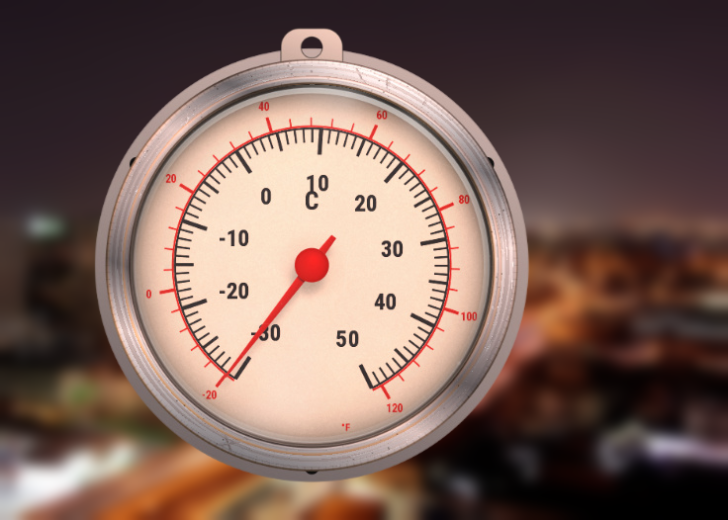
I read -29 °C
